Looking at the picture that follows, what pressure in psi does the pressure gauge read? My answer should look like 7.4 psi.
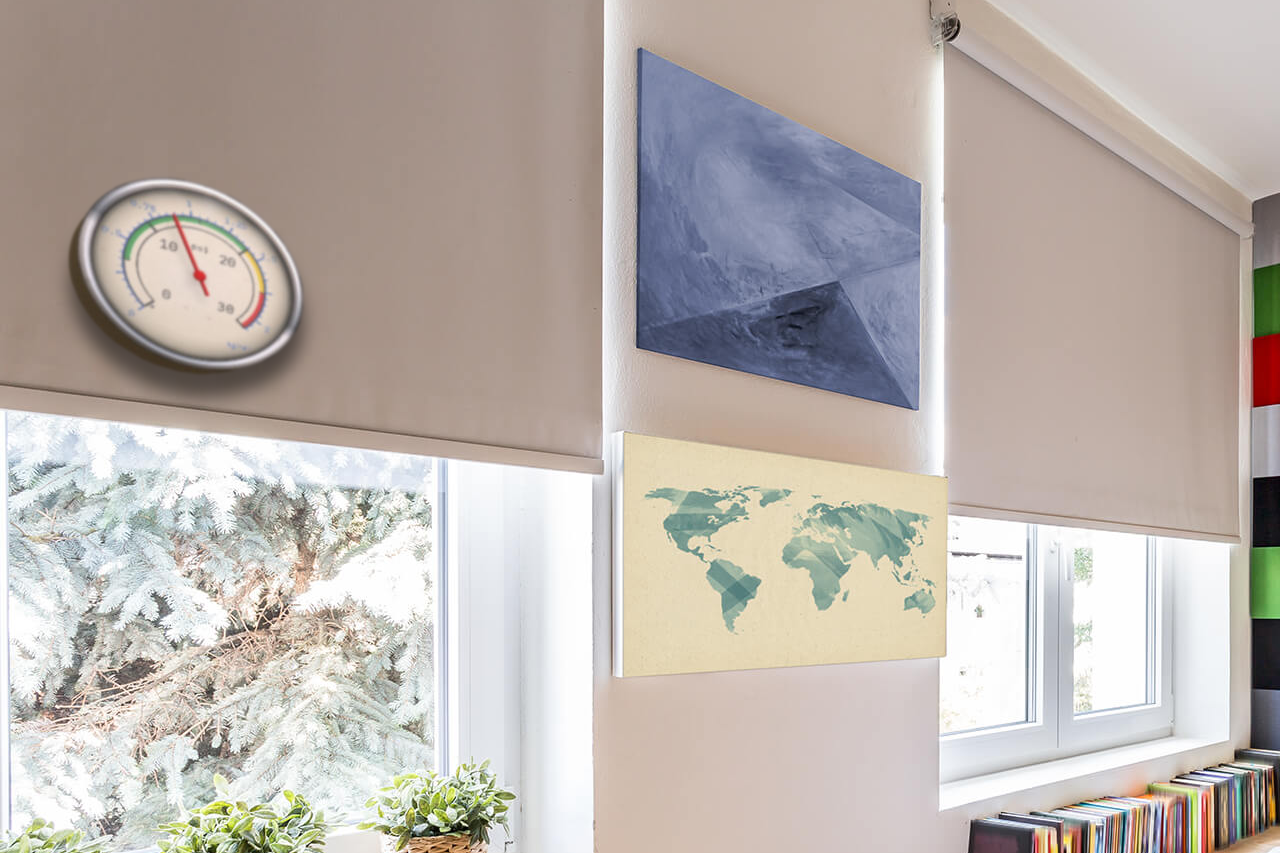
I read 12.5 psi
